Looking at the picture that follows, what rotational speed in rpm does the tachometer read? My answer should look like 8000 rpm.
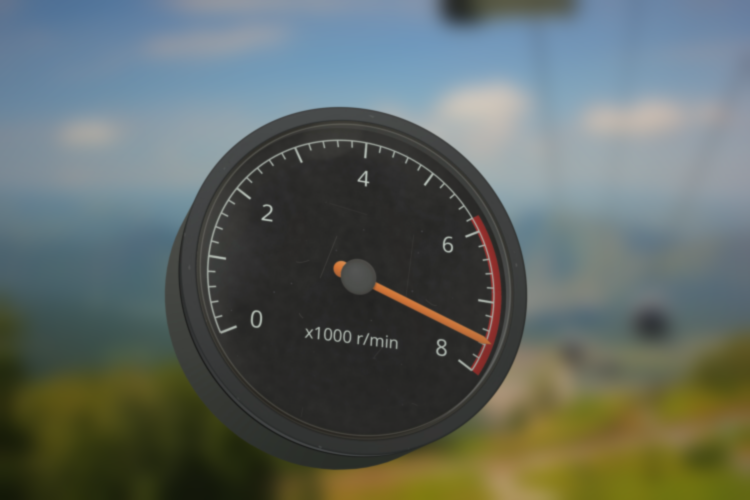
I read 7600 rpm
